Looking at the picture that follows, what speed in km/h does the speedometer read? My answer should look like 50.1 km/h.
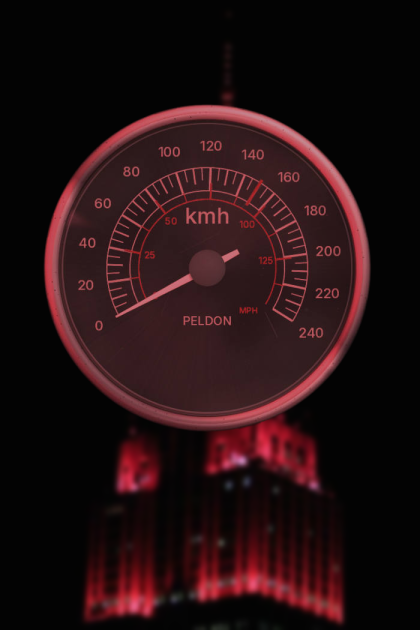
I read 0 km/h
